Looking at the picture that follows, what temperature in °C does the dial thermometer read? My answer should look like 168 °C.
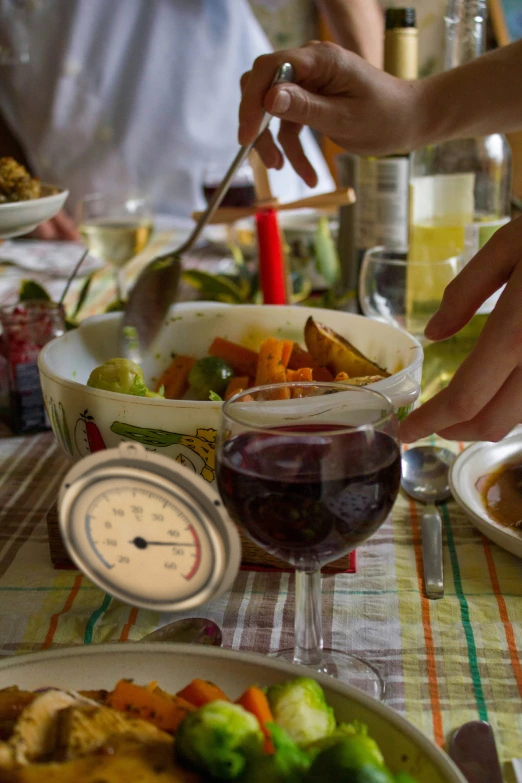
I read 45 °C
